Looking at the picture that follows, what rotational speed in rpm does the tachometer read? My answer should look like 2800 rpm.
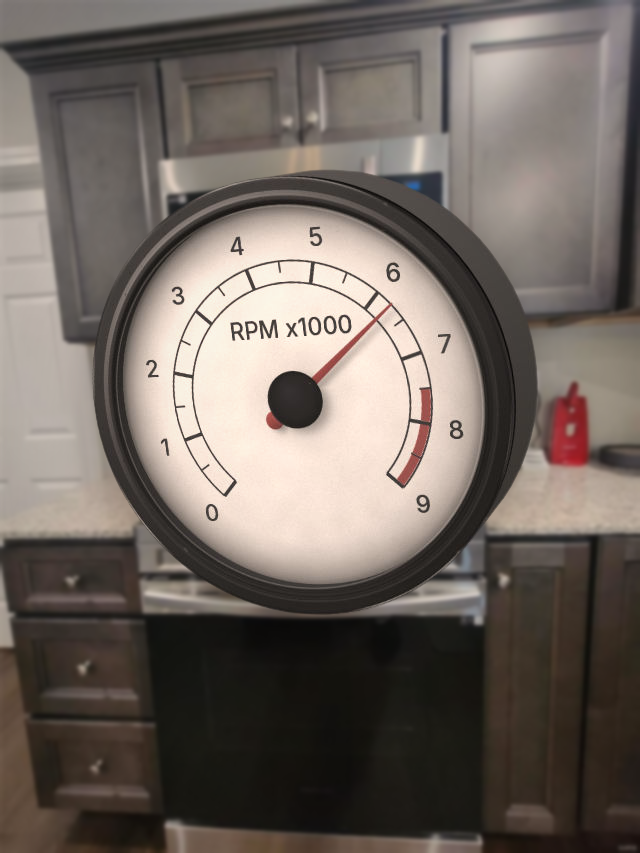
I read 6250 rpm
